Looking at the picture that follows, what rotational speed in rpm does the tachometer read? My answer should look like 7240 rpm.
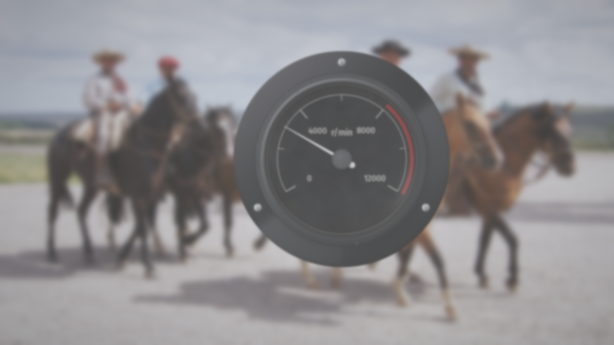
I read 3000 rpm
